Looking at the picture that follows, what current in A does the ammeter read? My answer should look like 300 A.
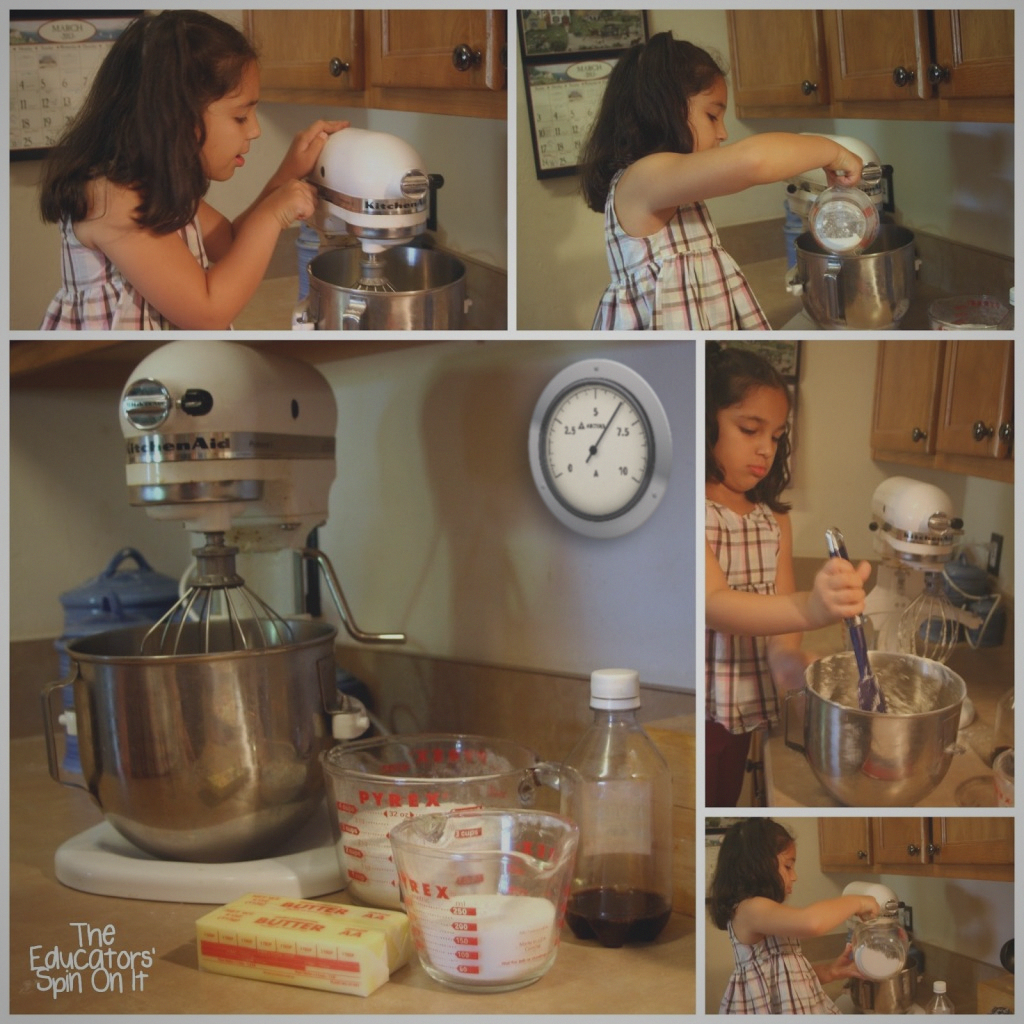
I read 6.5 A
